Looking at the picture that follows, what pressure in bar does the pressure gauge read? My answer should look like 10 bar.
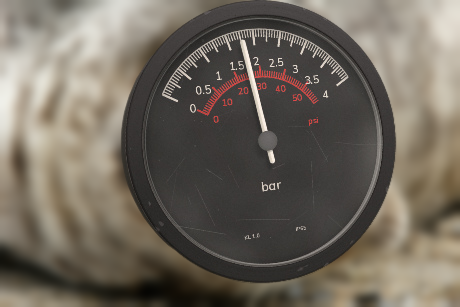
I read 1.75 bar
